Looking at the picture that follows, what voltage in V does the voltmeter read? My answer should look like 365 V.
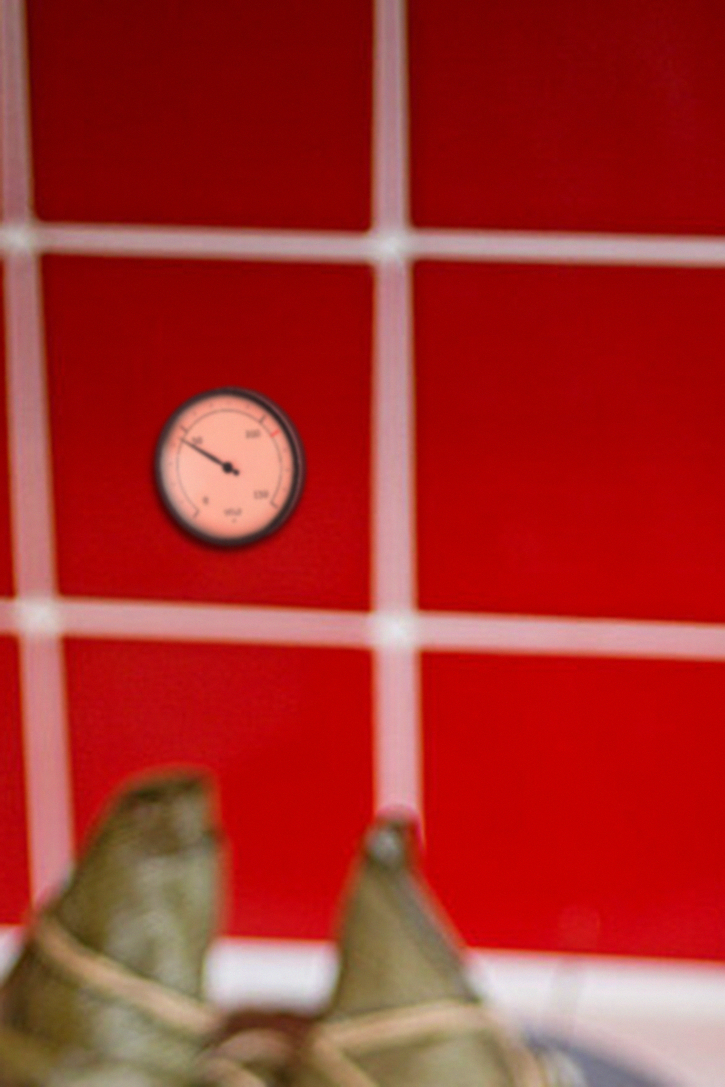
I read 45 V
